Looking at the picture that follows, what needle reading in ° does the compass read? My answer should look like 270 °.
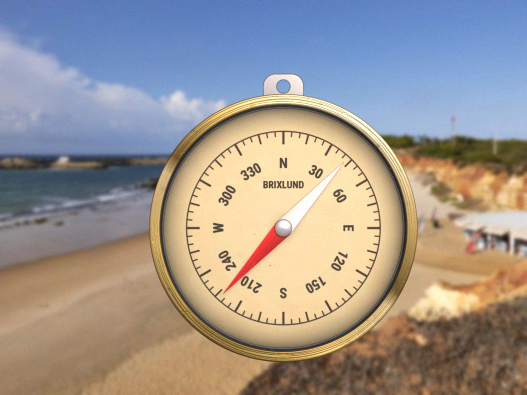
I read 222.5 °
